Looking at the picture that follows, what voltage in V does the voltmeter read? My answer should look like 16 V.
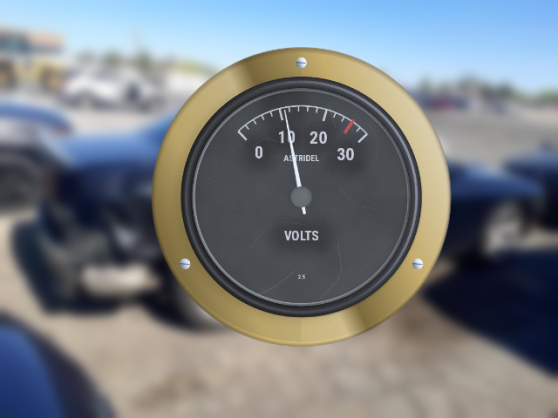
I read 11 V
